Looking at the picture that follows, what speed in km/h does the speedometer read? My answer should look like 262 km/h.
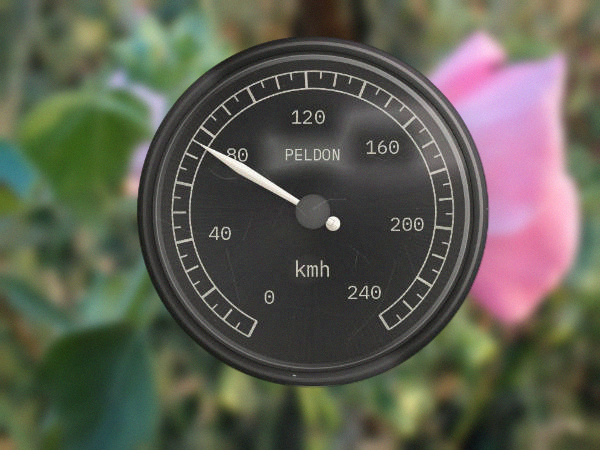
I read 75 km/h
